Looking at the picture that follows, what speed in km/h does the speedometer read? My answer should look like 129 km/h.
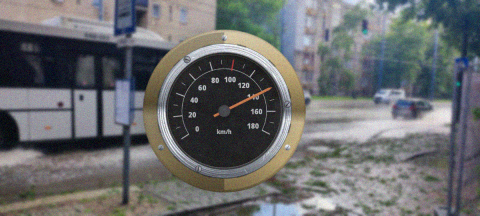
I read 140 km/h
